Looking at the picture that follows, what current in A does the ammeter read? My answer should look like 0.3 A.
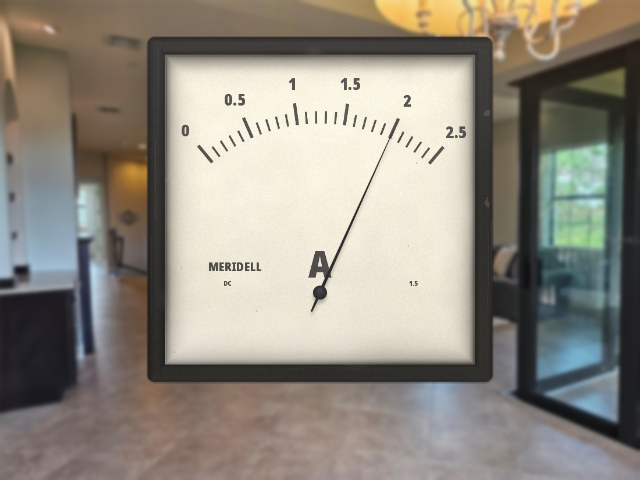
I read 2 A
